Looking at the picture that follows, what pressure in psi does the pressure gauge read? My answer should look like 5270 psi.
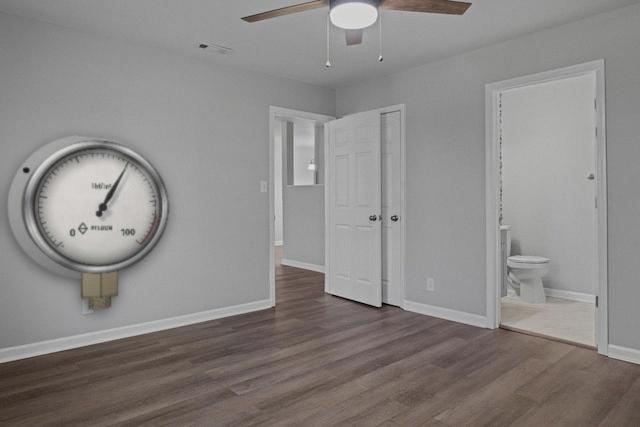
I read 60 psi
